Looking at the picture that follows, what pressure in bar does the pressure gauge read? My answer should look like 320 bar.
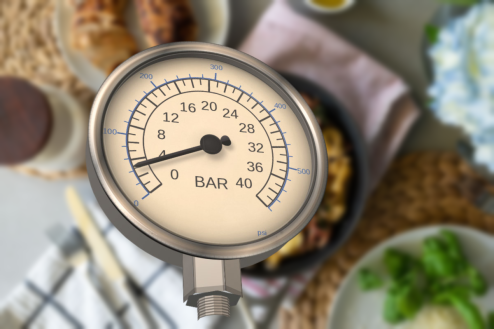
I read 3 bar
